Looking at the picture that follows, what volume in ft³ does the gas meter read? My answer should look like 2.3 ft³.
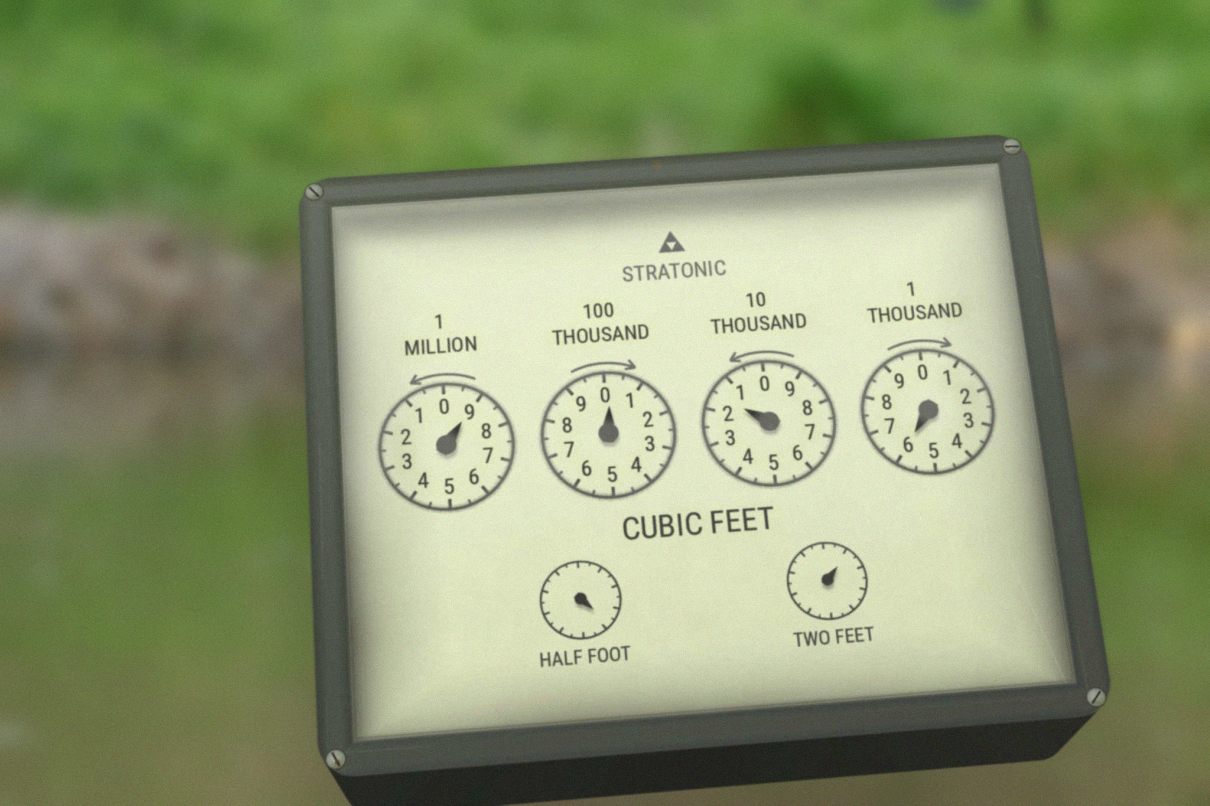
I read 901600 ft³
